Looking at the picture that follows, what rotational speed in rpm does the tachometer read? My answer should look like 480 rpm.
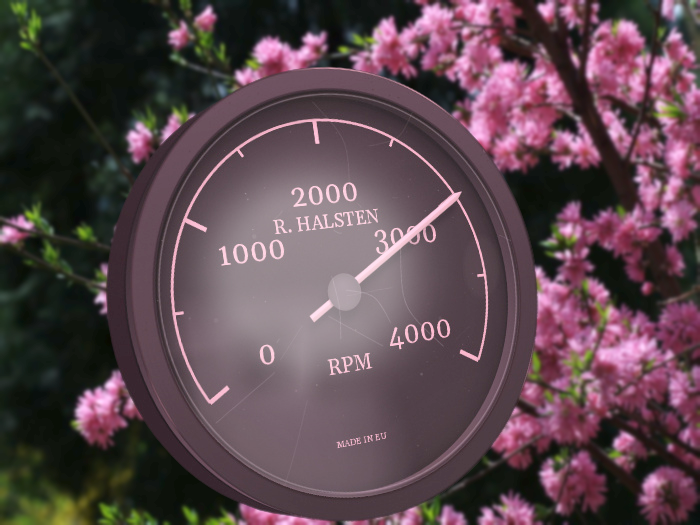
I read 3000 rpm
